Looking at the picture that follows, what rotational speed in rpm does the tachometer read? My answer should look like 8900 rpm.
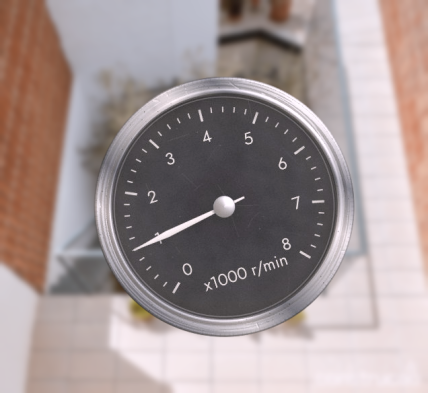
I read 1000 rpm
